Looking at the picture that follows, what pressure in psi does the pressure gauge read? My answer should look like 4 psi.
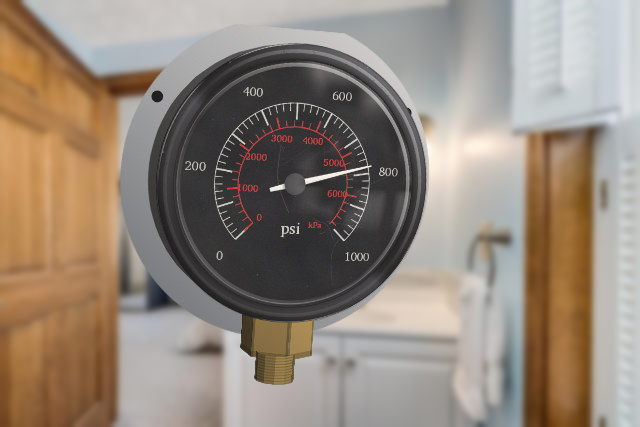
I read 780 psi
